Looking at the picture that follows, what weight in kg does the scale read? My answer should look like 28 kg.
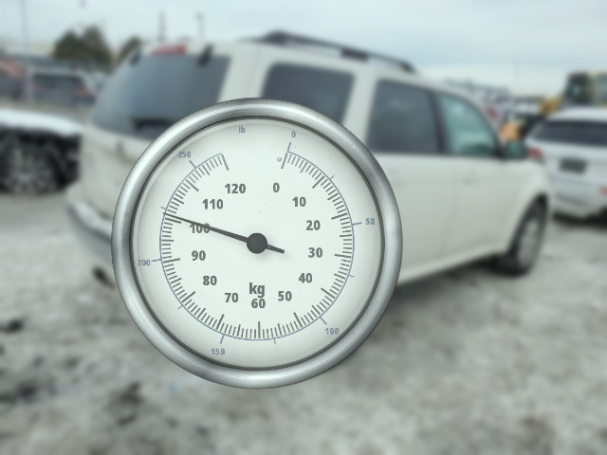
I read 101 kg
